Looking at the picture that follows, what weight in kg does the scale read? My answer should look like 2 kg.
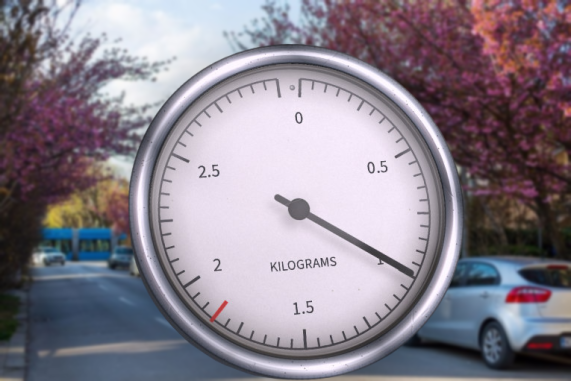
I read 1 kg
